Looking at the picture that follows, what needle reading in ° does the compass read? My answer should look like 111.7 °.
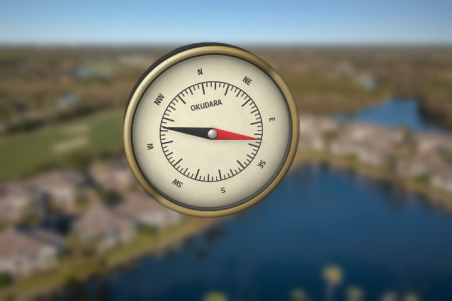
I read 110 °
